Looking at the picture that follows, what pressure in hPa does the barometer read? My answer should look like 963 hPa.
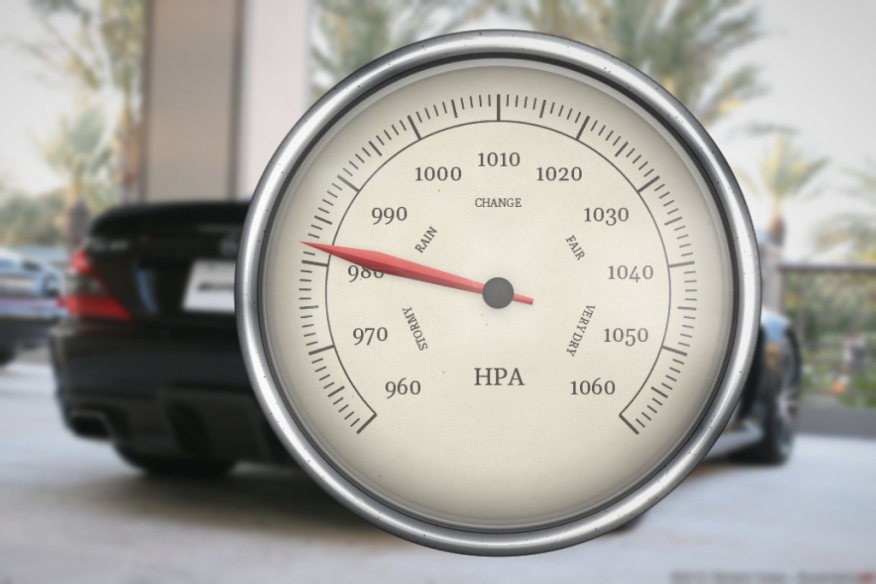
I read 982 hPa
